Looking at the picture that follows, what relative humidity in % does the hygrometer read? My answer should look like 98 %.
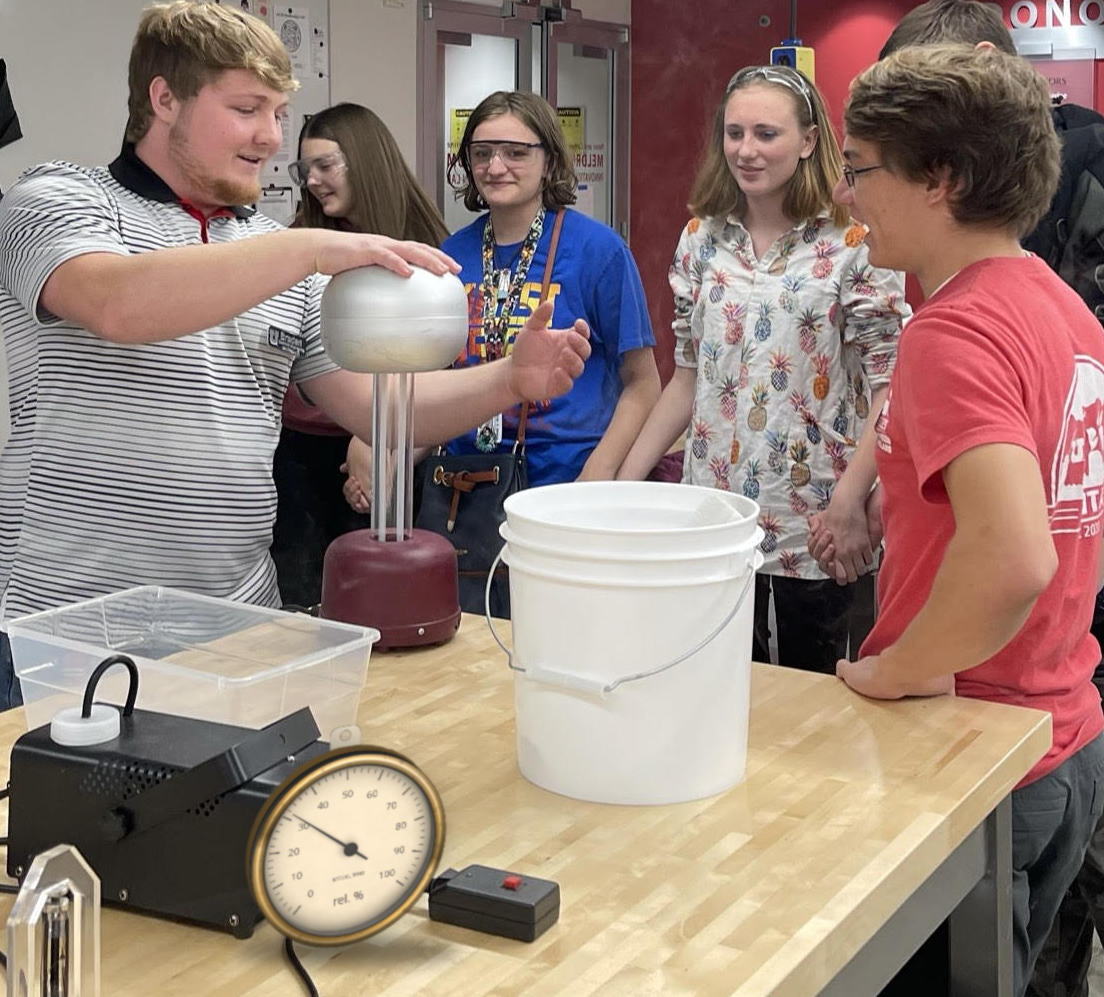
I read 32 %
